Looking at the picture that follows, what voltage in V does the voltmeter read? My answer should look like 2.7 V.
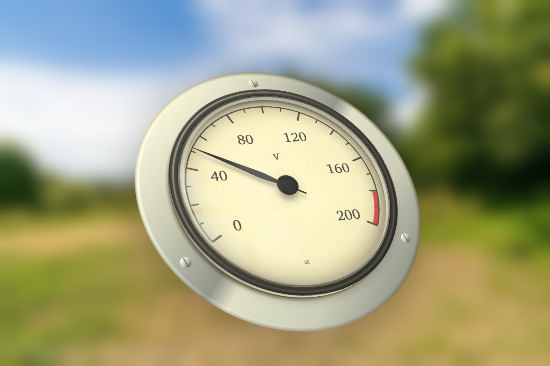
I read 50 V
